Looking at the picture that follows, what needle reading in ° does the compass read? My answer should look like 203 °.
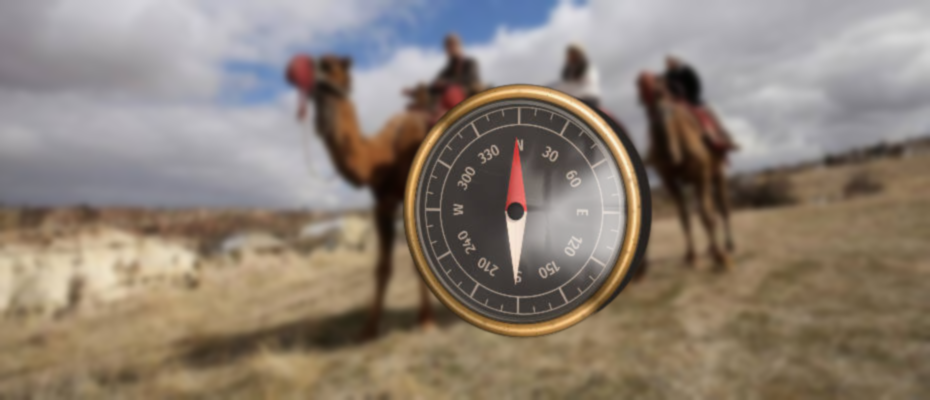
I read 0 °
